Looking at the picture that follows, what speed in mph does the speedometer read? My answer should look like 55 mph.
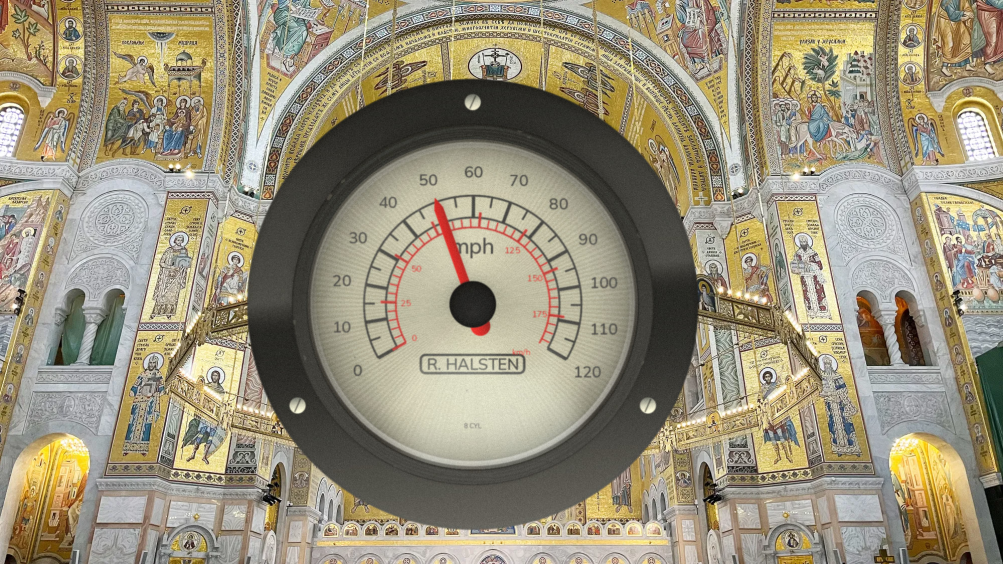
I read 50 mph
